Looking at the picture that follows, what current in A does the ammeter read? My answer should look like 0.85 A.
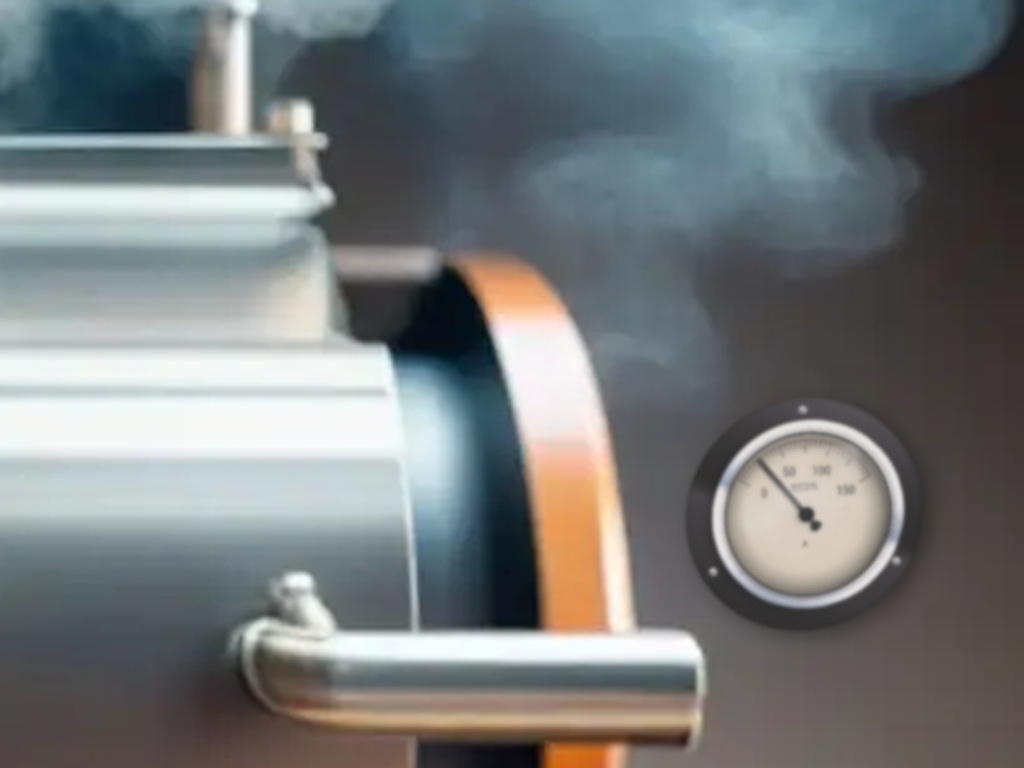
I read 25 A
